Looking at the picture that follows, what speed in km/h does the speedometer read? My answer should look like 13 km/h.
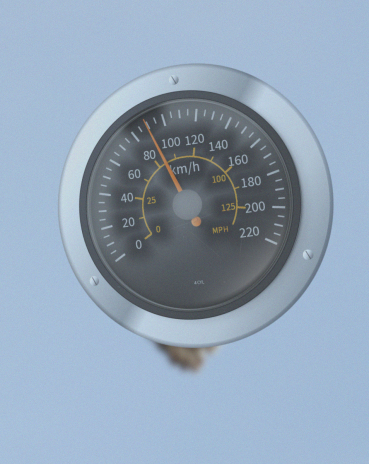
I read 90 km/h
